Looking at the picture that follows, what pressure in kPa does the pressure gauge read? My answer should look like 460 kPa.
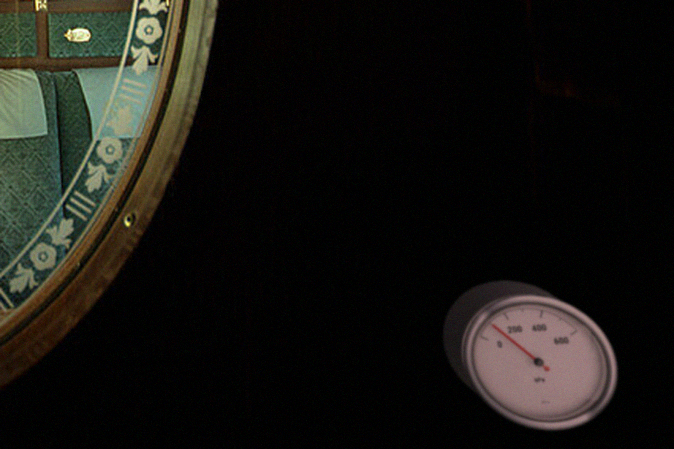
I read 100 kPa
